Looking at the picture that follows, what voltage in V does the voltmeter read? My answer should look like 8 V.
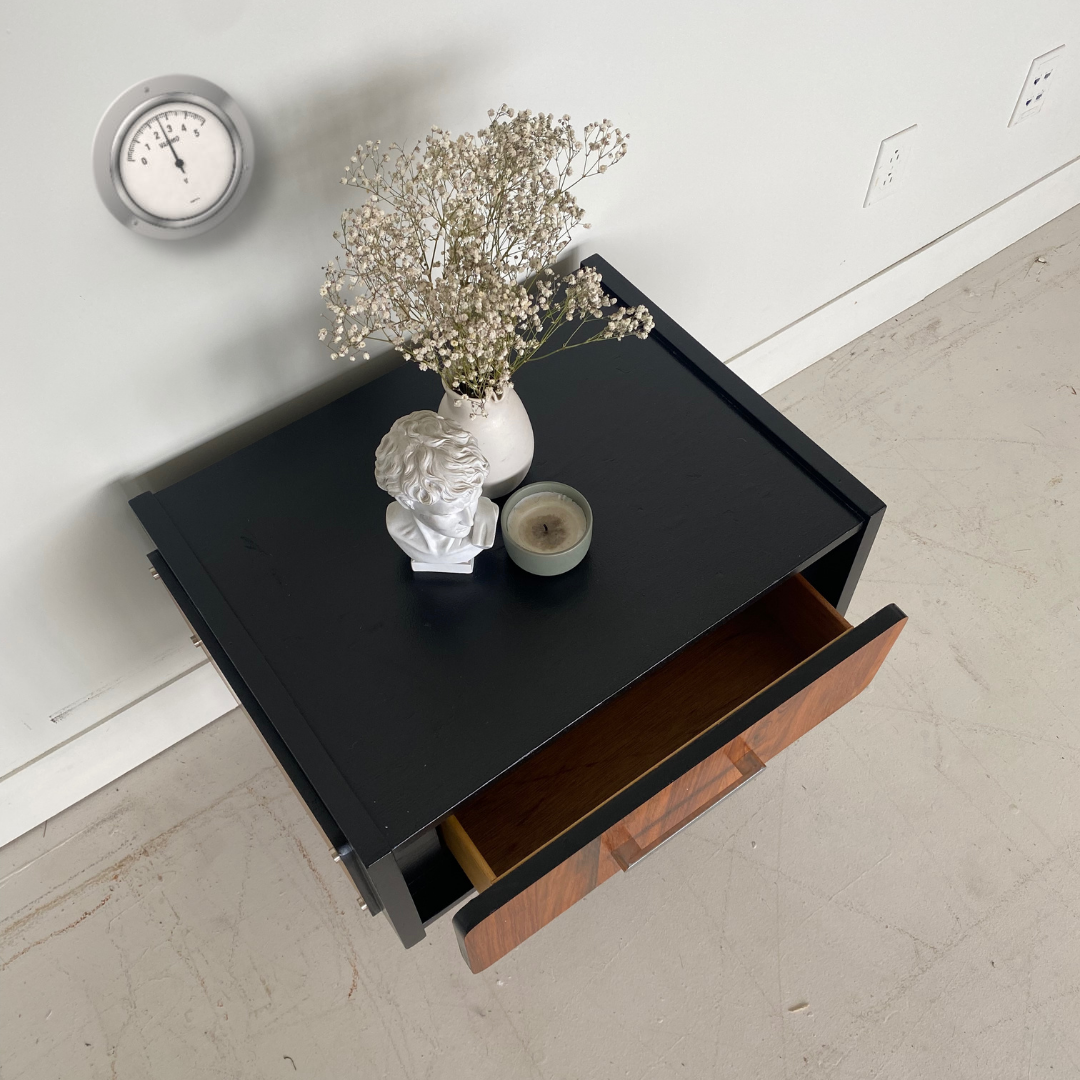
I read 2.5 V
